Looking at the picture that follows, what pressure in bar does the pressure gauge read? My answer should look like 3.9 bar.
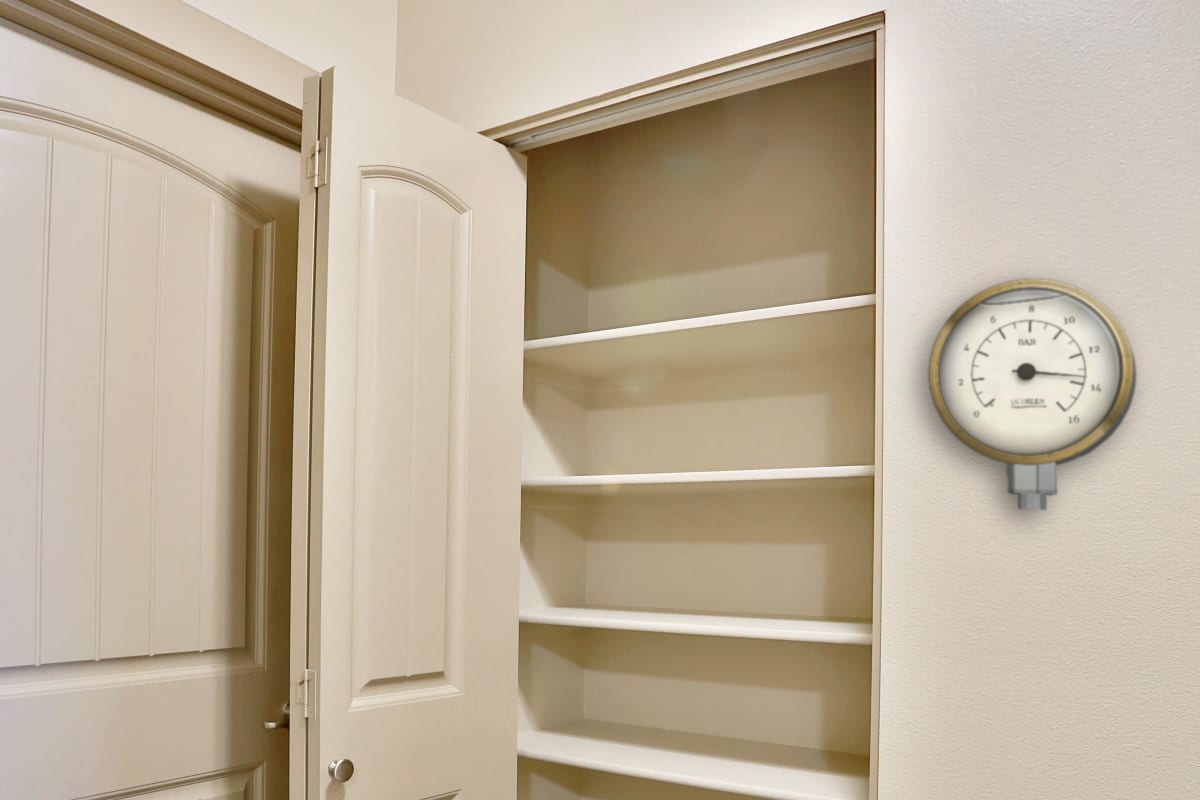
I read 13.5 bar
